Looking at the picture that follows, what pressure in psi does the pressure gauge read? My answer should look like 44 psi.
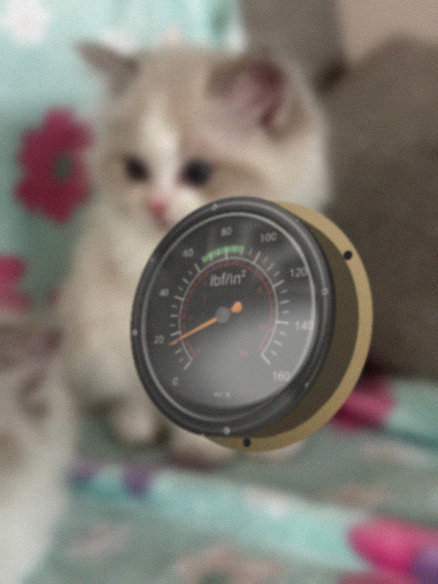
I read 15 psi
